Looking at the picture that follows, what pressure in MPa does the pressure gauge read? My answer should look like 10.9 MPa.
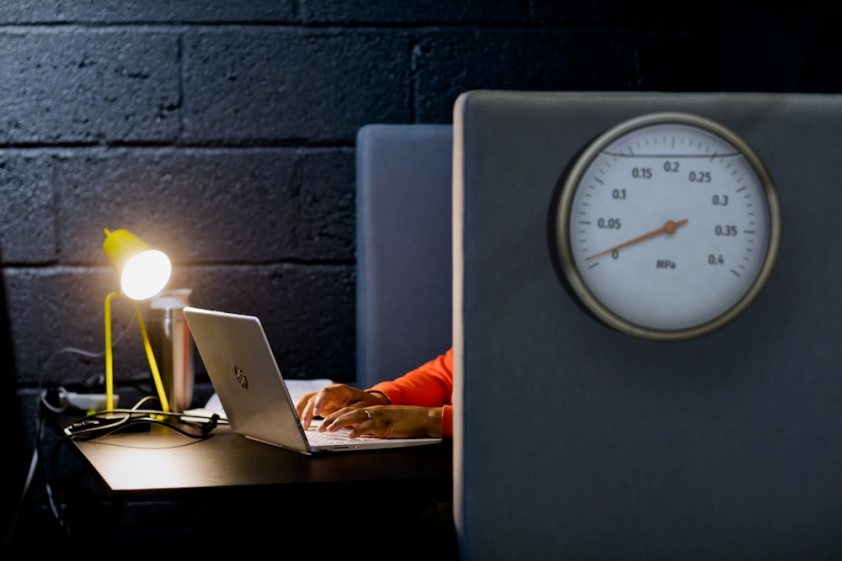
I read 0.01 MPa
